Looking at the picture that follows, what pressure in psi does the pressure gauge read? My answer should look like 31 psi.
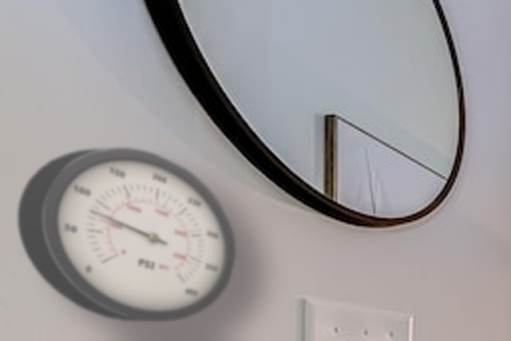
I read 80 psi
